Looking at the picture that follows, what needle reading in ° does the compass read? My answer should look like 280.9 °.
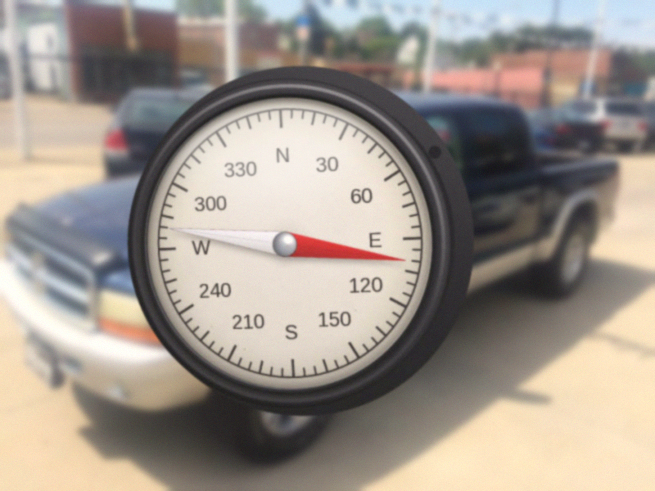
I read 100 °
